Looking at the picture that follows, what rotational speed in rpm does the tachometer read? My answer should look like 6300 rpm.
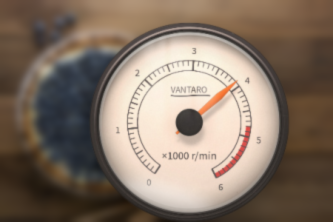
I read 3900 rpm
